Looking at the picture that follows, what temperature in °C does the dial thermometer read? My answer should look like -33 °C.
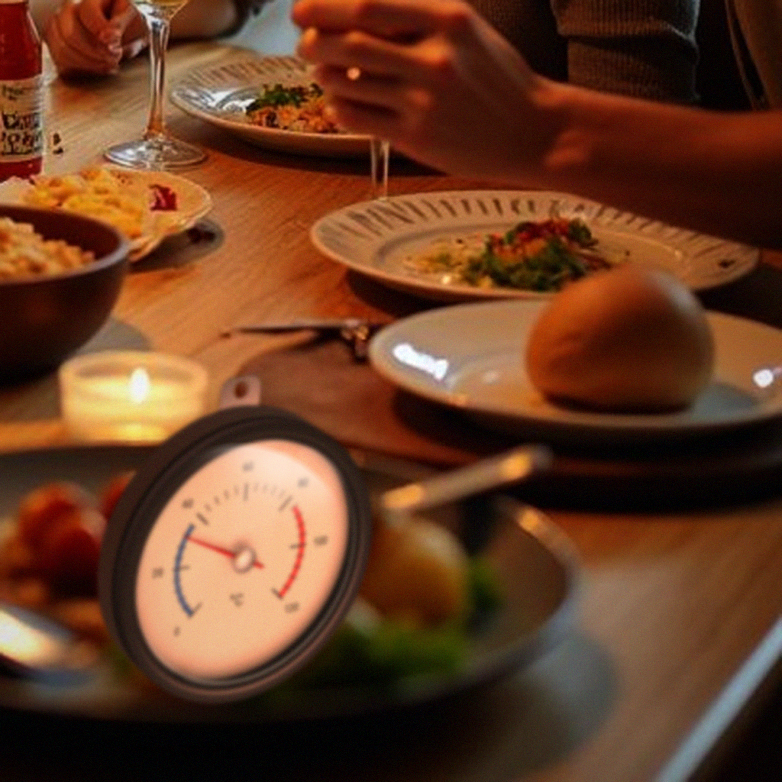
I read 32 °C
